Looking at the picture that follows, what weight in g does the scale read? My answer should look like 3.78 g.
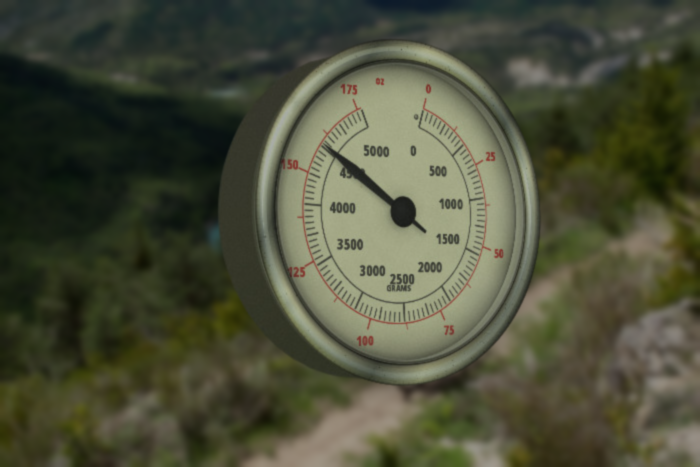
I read 4500 g
